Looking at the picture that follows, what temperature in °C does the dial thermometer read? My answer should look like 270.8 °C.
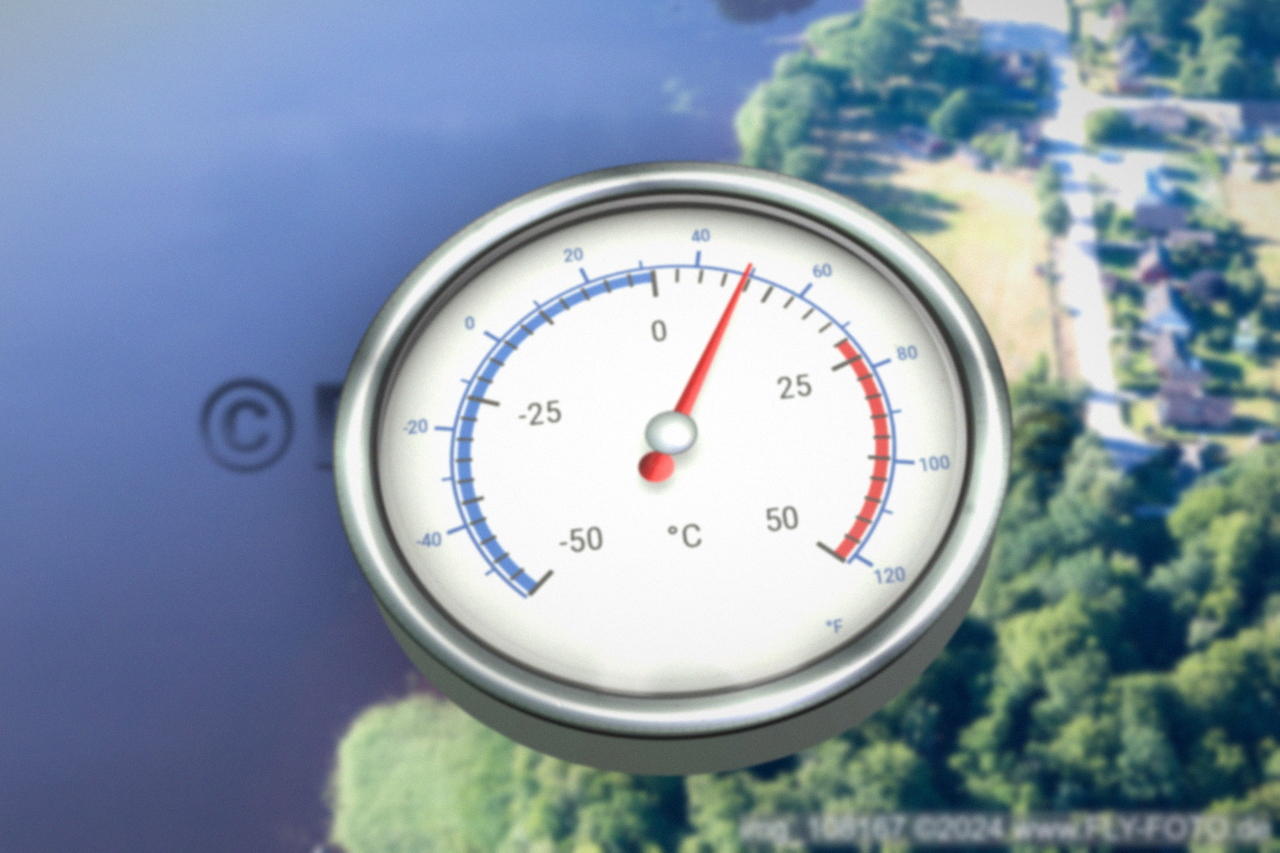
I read 10 °C
